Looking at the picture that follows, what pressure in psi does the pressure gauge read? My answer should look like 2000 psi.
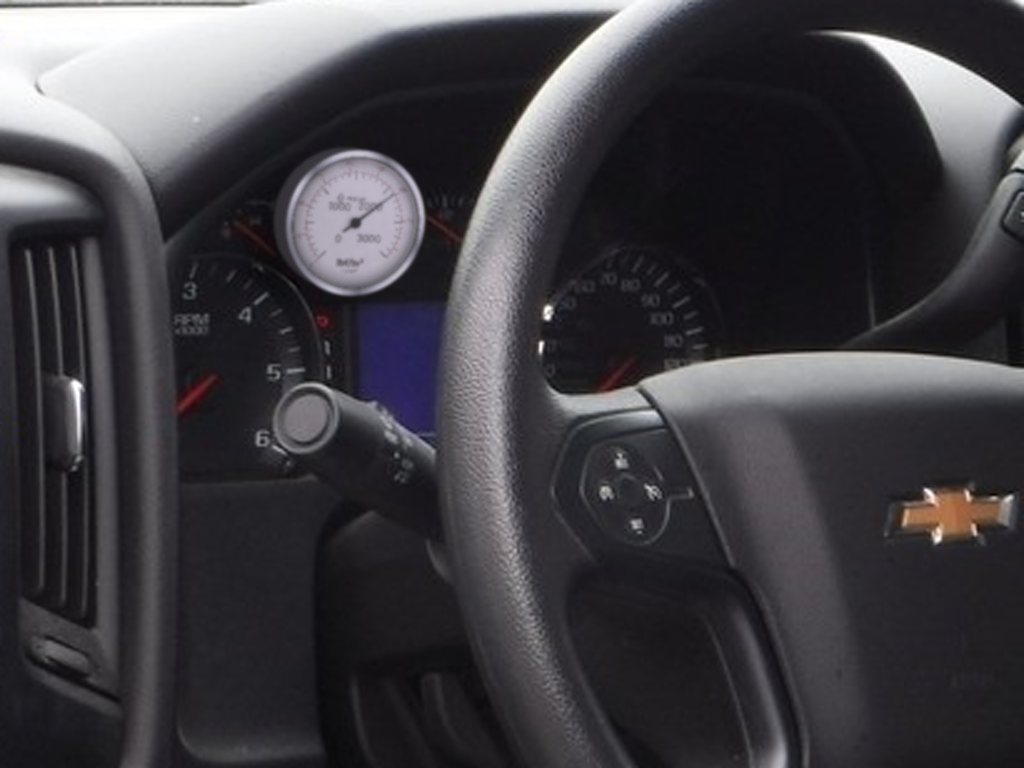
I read 2100 psi
